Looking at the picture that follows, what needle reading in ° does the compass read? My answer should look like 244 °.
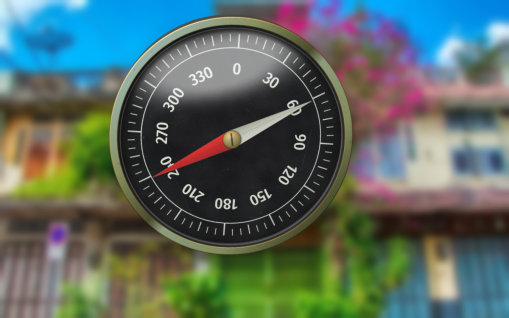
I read 240 °
